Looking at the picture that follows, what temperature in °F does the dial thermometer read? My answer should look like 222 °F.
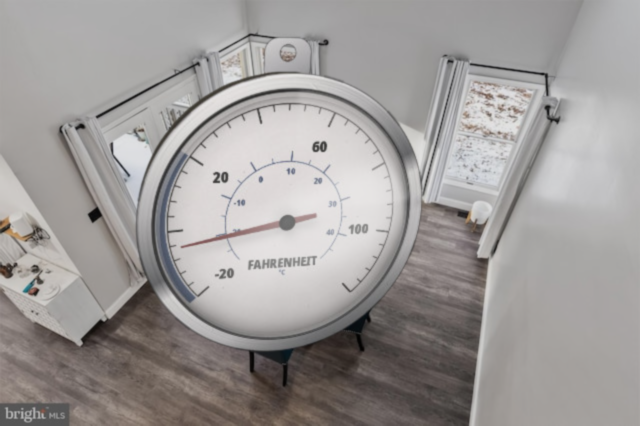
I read -4 °F
